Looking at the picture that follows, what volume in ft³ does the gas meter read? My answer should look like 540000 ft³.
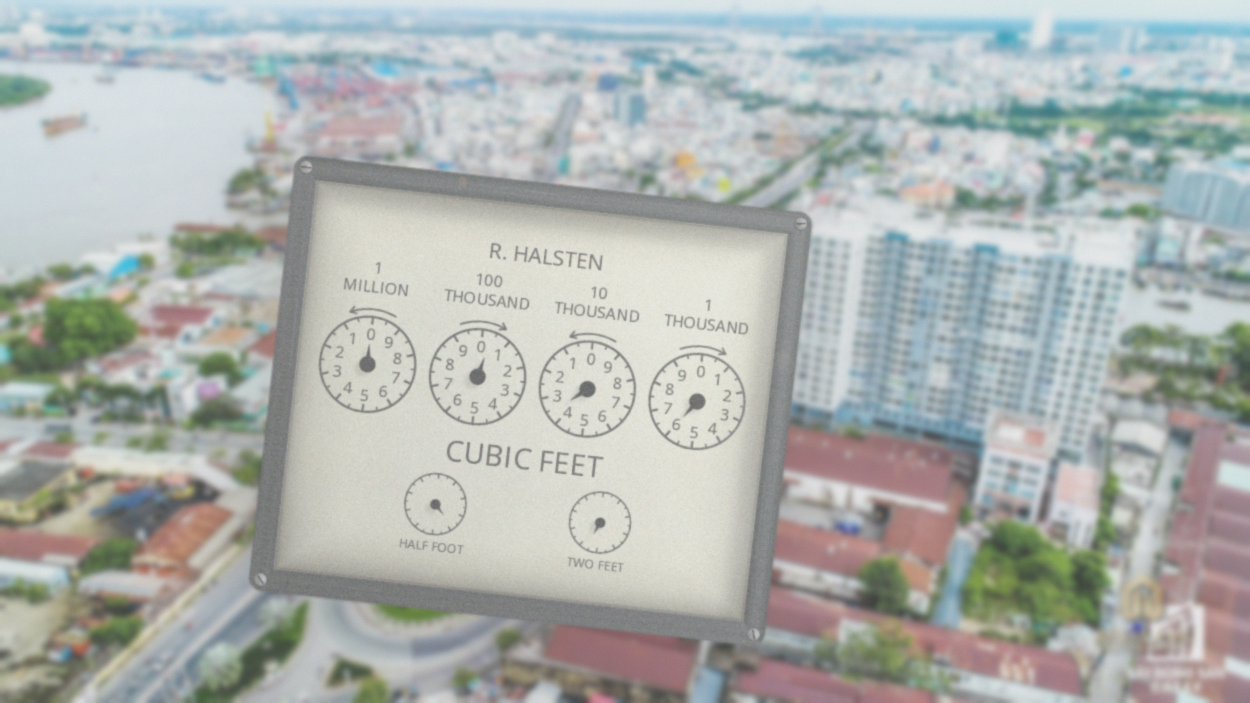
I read 3600 ft³
